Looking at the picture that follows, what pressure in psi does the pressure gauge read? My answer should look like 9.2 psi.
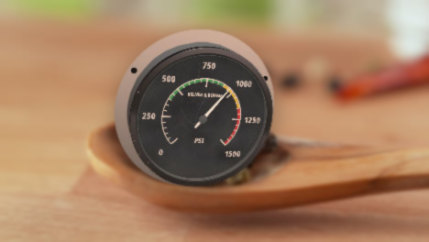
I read 950 psi
